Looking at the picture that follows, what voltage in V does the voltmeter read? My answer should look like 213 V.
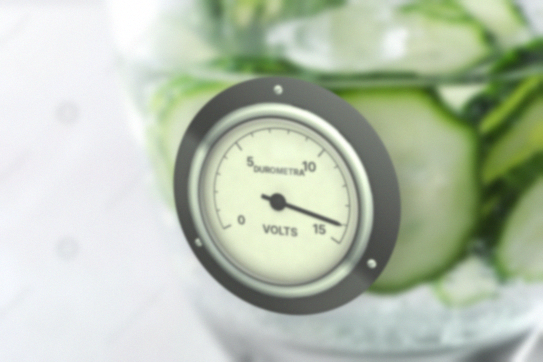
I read 14 V
